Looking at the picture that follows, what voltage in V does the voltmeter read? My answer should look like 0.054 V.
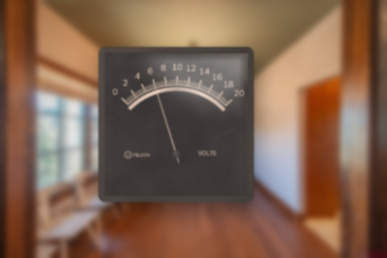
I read 6 V
